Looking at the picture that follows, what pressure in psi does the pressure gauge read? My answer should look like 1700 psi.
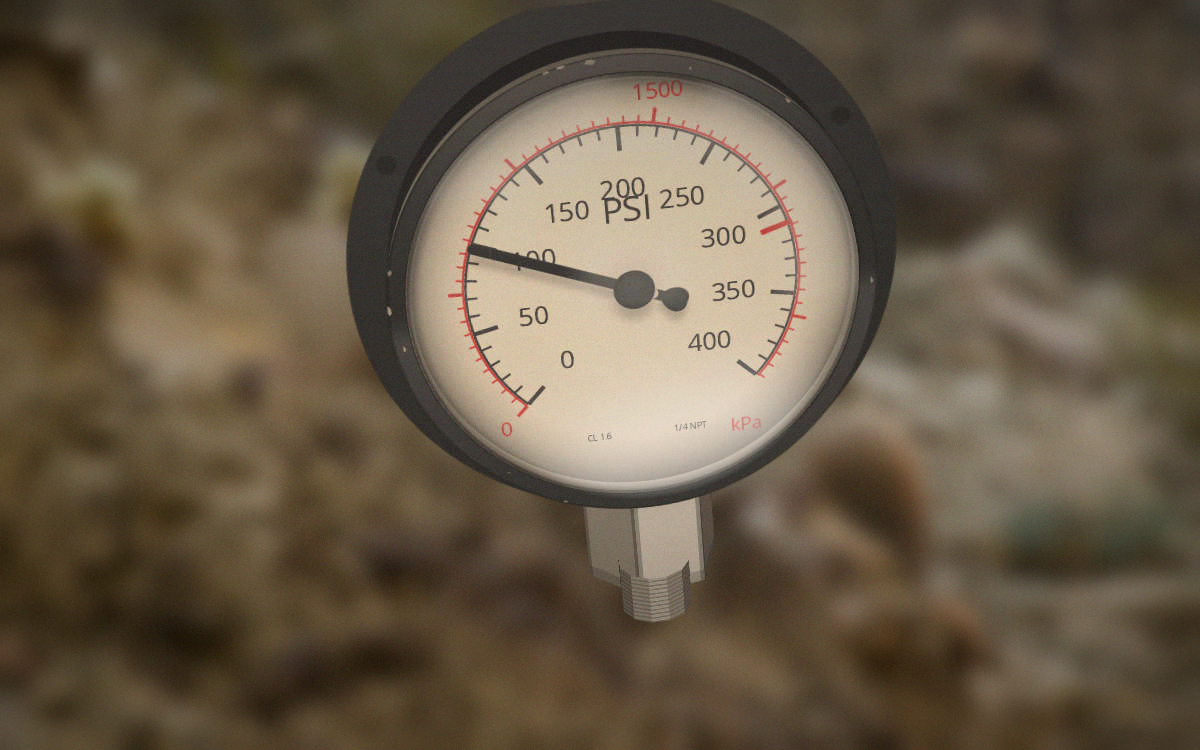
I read 100 psi
